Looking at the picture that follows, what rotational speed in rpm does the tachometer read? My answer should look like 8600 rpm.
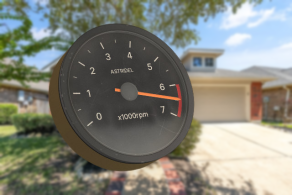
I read 6500 rpm
